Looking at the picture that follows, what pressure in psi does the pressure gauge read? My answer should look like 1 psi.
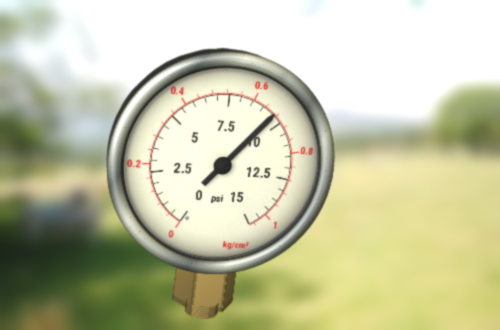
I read 9.5 psi
